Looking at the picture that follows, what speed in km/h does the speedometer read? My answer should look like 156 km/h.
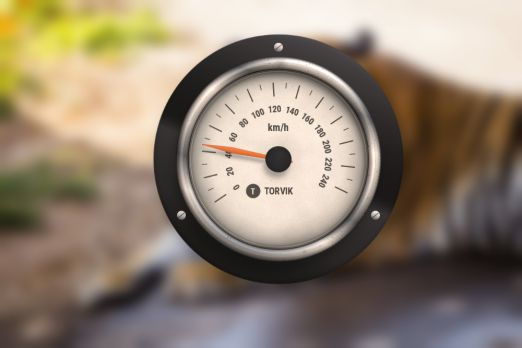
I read 45 km/h
